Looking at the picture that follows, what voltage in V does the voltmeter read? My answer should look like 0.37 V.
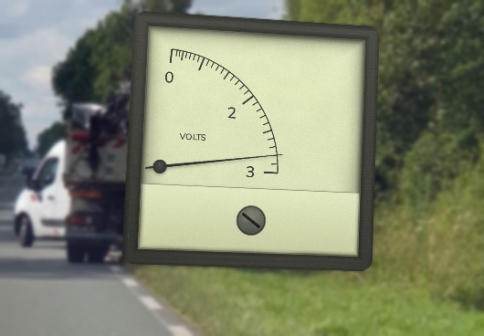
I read 2.8 V
